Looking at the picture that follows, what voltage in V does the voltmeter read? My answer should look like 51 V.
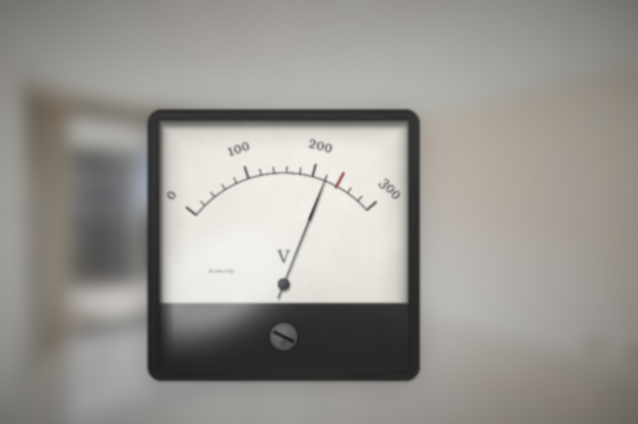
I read 220 V
